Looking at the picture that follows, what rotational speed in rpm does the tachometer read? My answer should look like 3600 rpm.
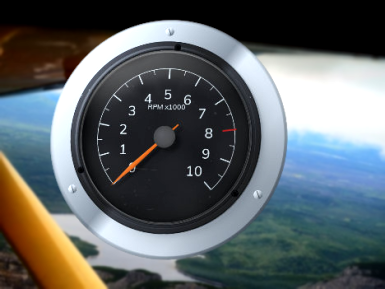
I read 0 rpm
